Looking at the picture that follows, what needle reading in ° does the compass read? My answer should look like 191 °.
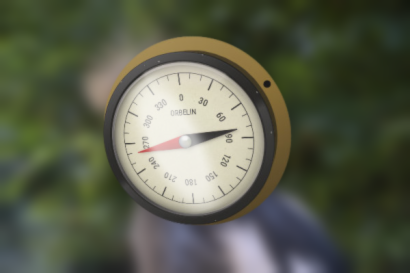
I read 260 °
